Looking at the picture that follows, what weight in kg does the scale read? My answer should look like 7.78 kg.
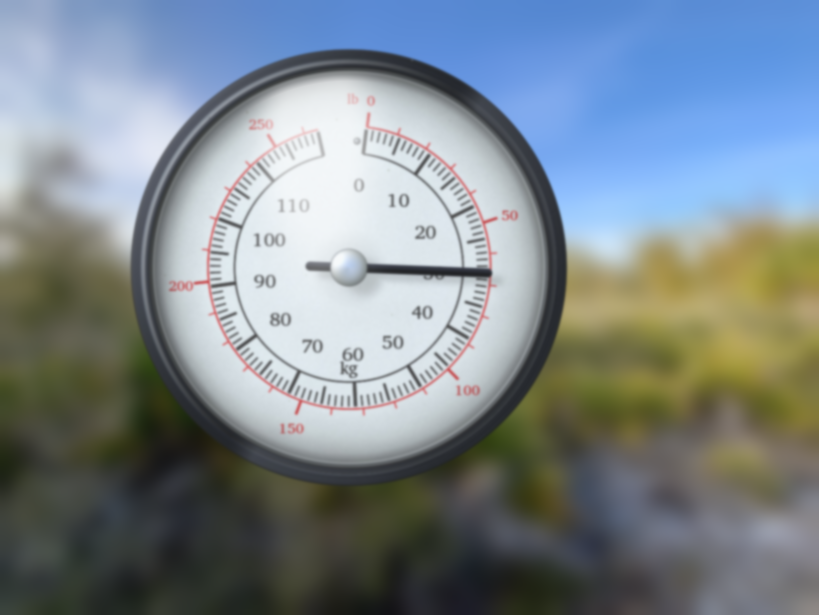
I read 30 kg
